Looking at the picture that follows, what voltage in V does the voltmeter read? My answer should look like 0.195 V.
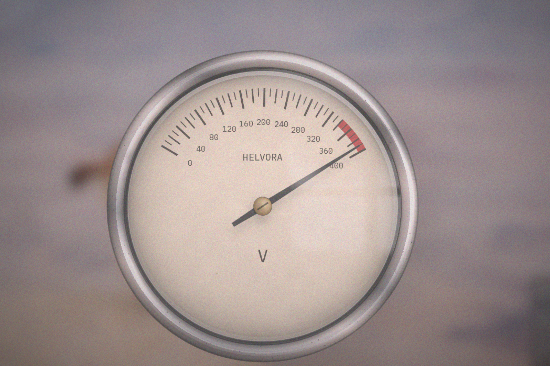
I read 390 V
